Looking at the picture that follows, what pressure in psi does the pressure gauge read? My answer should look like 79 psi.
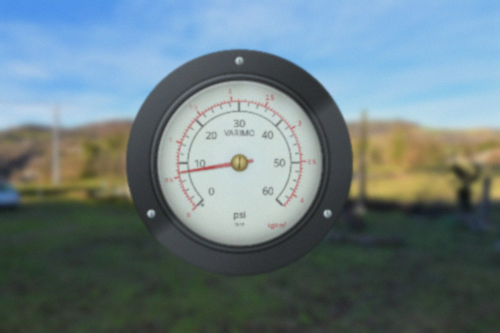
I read 8 psi
